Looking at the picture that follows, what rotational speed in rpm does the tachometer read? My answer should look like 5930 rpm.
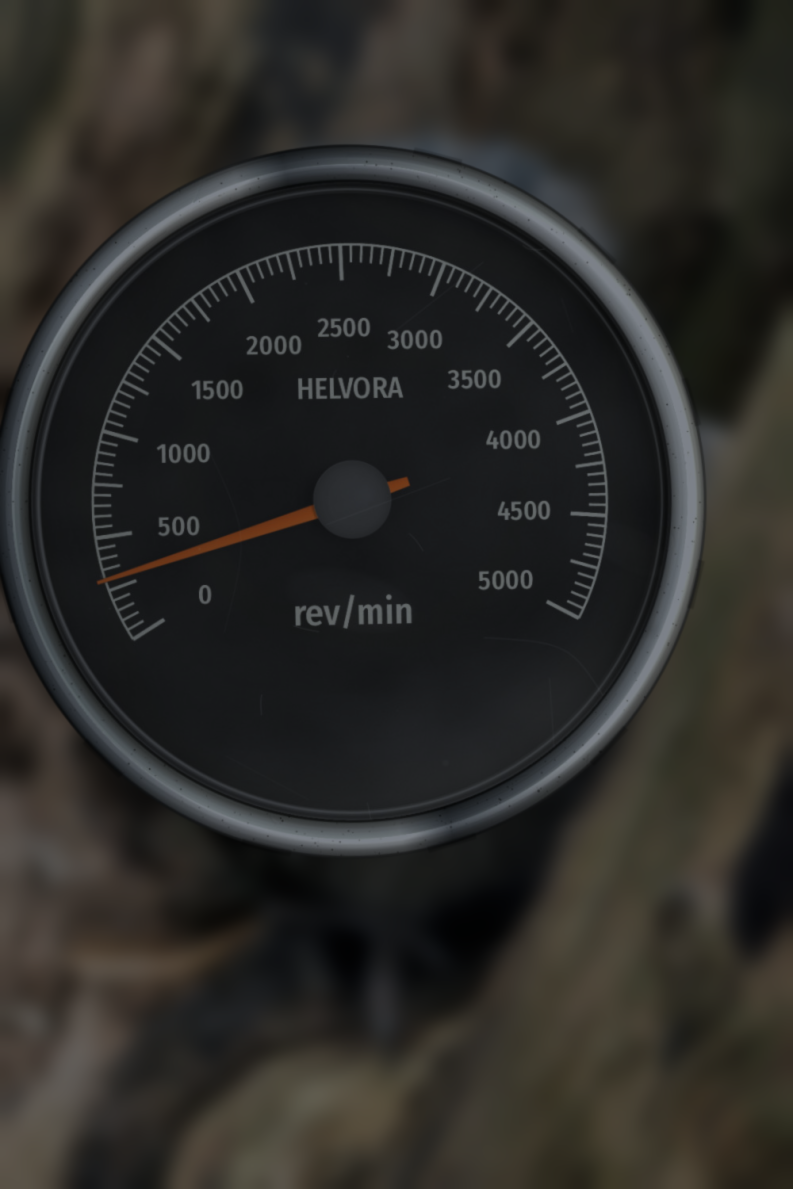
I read 300 rpm
